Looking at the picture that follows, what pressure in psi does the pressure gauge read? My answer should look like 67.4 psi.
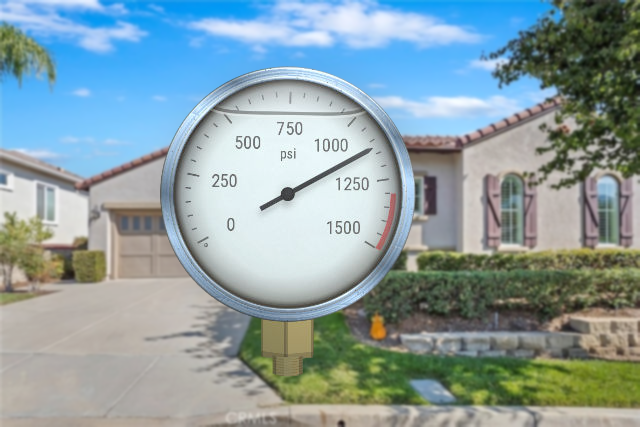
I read 1125 psi
